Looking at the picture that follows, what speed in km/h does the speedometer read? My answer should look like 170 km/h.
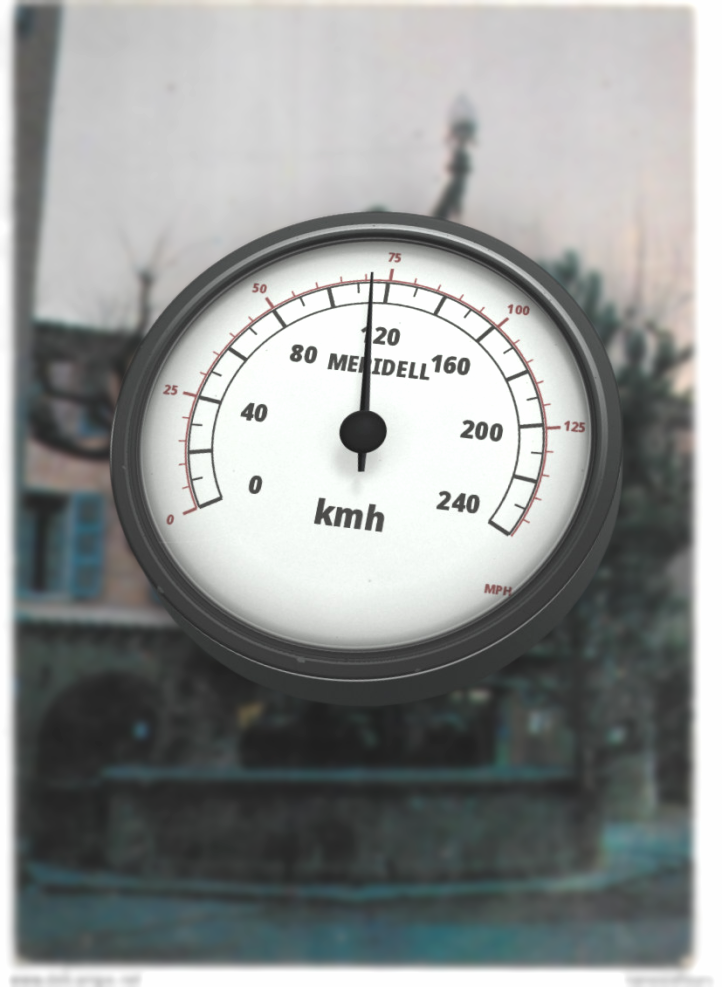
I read 115 km/h
